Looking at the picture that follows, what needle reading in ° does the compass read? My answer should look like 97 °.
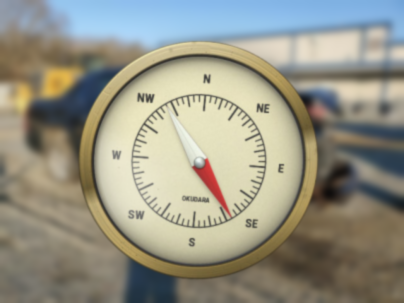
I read 145 °
